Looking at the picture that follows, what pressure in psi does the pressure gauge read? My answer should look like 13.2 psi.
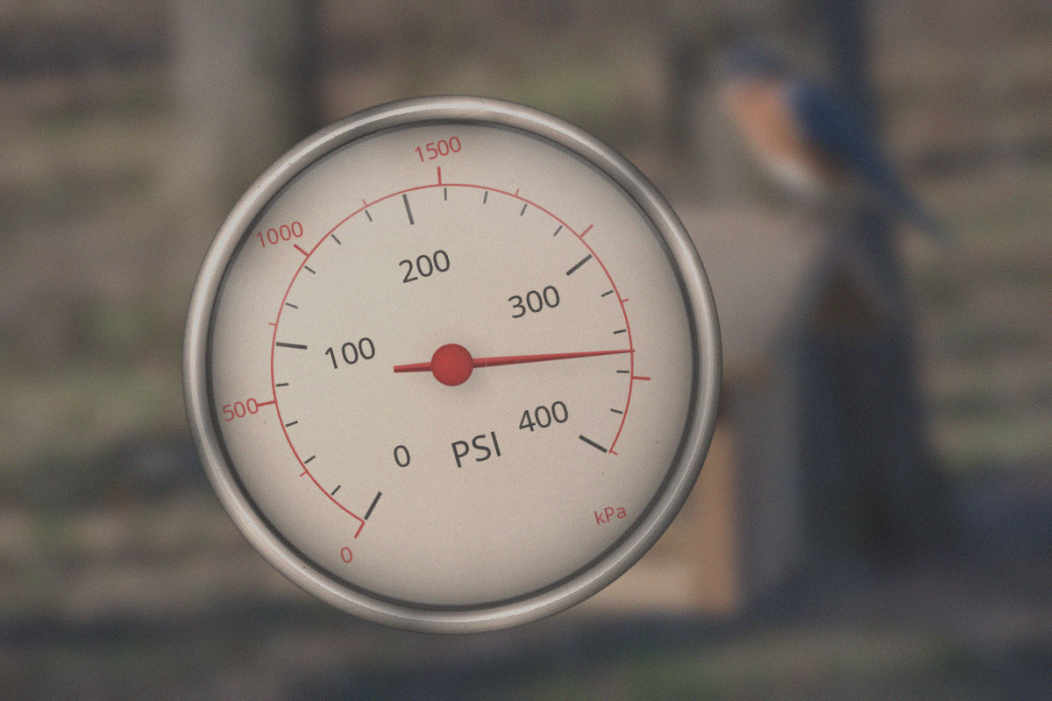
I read 350 psi
